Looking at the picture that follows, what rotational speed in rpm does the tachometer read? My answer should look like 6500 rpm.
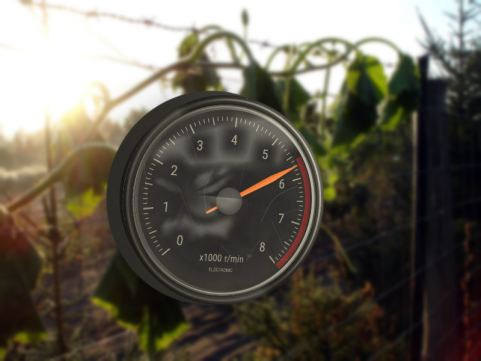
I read 5700 rpm
